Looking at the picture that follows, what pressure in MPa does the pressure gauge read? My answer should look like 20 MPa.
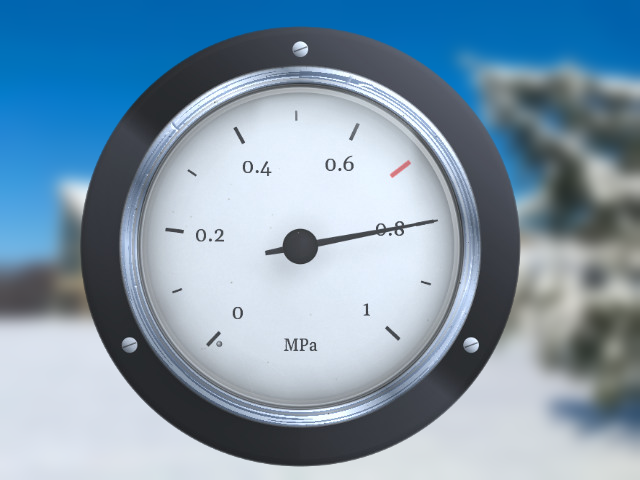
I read 0.8 MPa
